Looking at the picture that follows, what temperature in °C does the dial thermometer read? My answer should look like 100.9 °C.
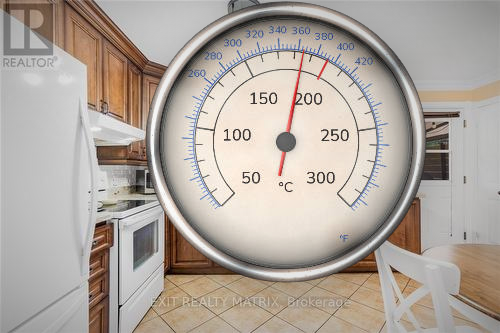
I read 185 °C
